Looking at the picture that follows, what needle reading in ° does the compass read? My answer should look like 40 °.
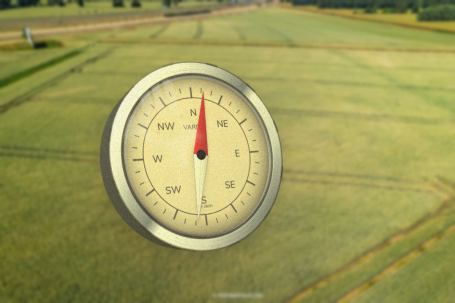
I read 10 °
